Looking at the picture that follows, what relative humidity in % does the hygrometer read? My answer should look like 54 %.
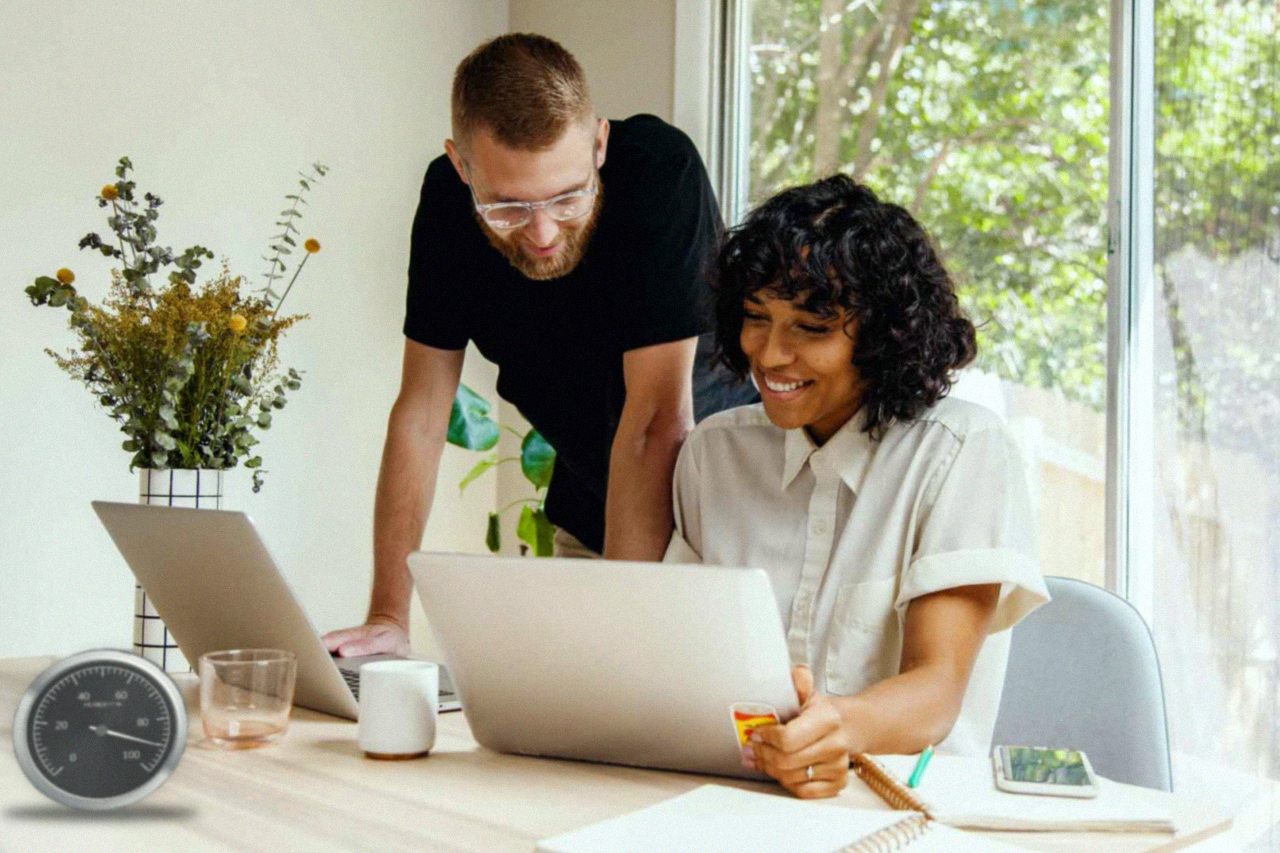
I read 90 %
